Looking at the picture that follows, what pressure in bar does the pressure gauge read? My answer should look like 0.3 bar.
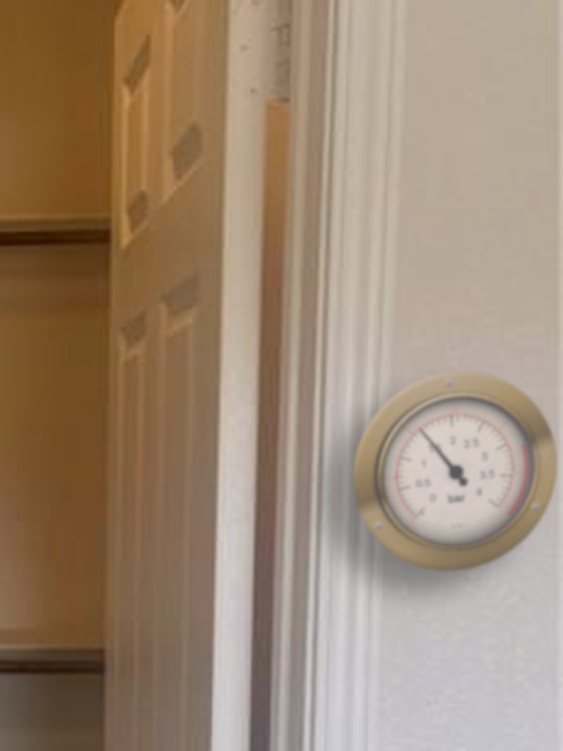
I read 1.5 bar
